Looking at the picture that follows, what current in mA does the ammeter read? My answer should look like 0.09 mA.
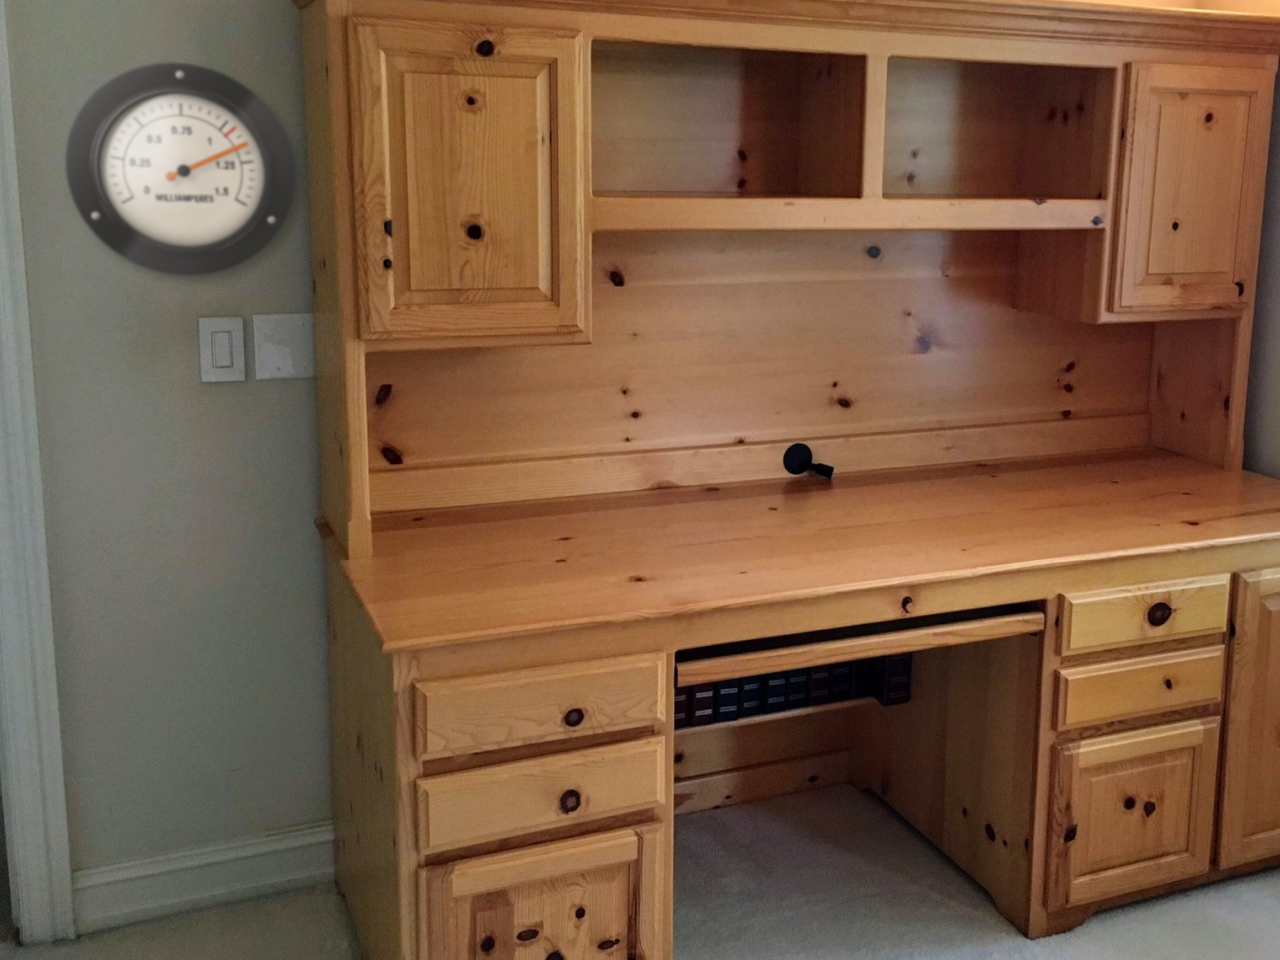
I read 1.15 mA
